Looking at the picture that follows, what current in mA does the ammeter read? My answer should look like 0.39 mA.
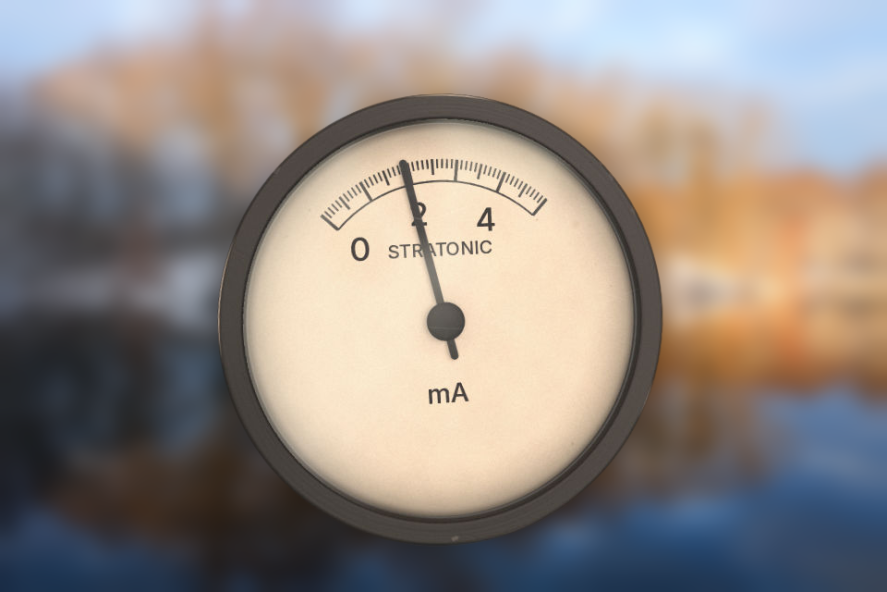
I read 1.9 mA
